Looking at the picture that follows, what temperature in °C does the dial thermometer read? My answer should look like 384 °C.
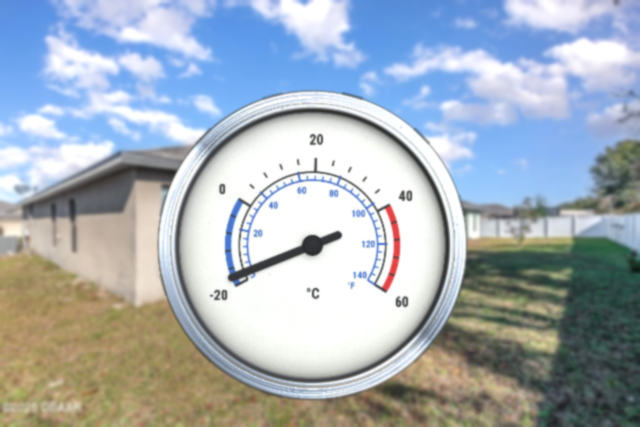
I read -18 °C
